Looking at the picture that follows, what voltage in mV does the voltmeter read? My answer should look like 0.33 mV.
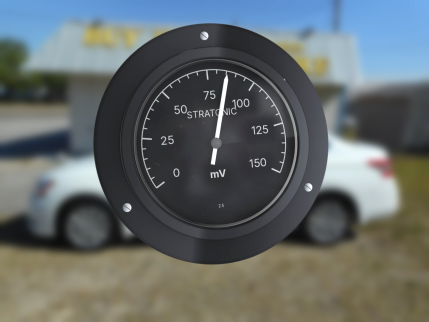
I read 85 mV
